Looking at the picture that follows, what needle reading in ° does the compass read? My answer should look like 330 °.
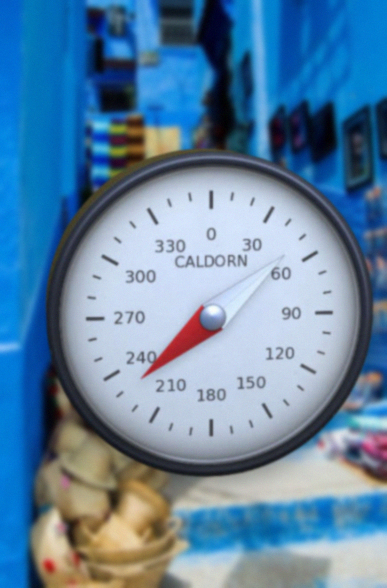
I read 230 °
